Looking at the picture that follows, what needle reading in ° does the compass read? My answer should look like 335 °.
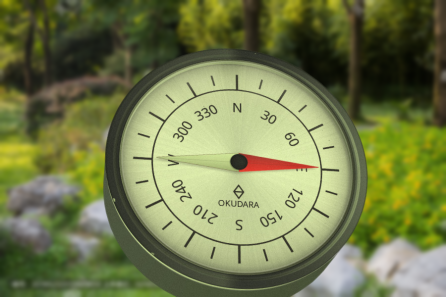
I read 90 °
